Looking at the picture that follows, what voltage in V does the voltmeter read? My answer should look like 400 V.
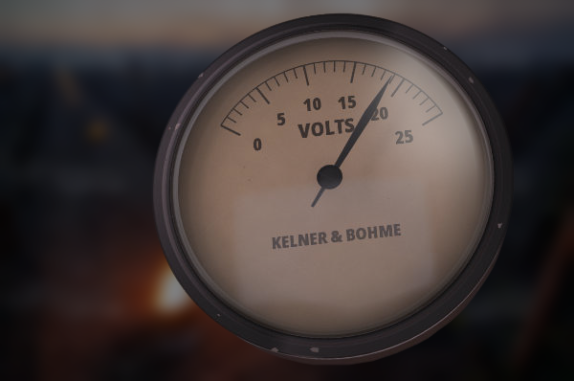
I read 19 V
